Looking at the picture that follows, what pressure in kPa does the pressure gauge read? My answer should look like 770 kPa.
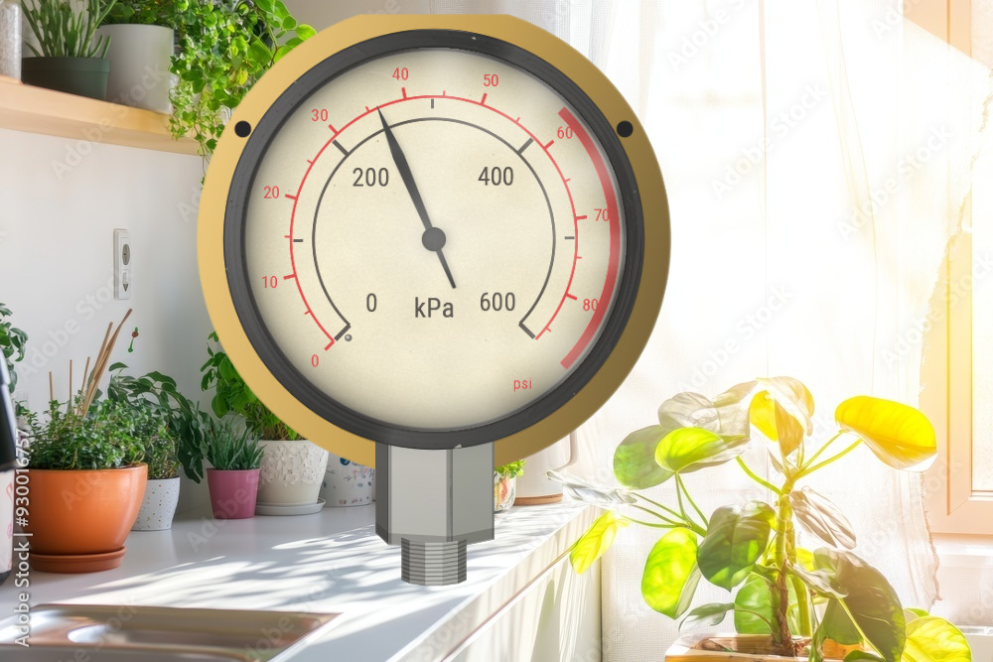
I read 250 kPa
